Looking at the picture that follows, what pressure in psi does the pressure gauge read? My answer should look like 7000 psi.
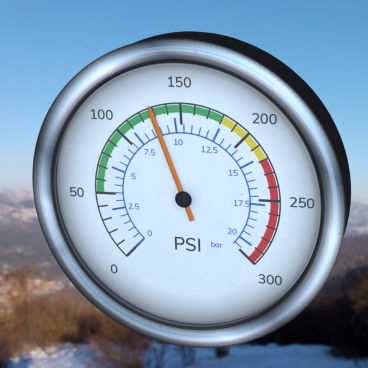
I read 130 psi
